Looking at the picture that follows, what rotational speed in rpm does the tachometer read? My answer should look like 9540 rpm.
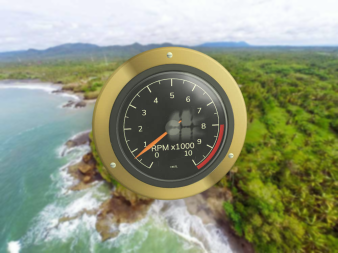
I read 750 rpm
